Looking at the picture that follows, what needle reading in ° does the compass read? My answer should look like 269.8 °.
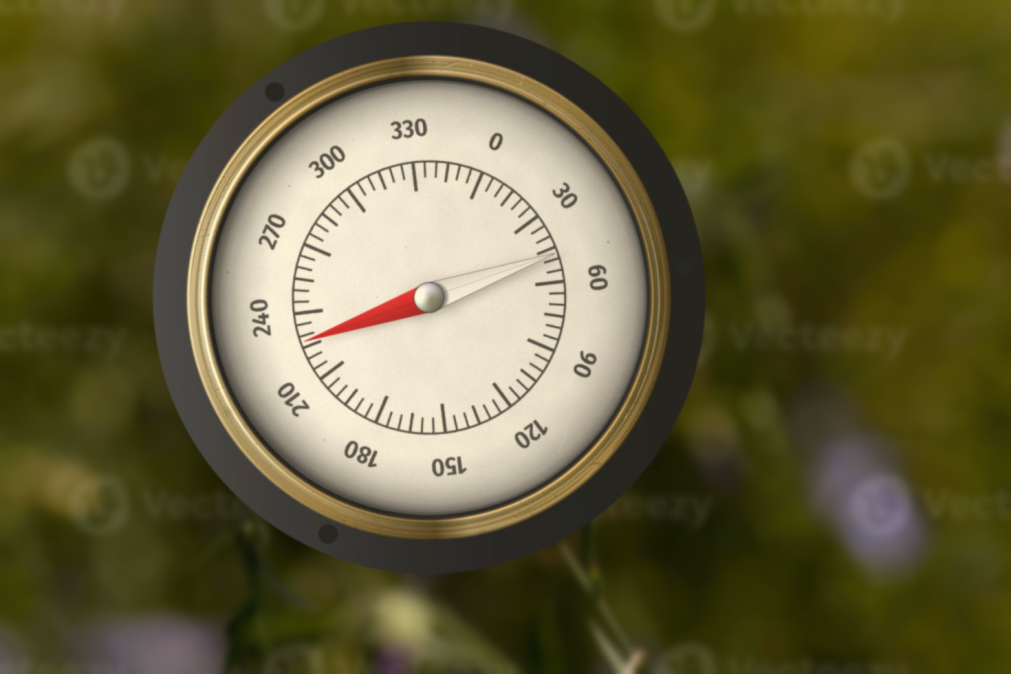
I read 227.5 °
